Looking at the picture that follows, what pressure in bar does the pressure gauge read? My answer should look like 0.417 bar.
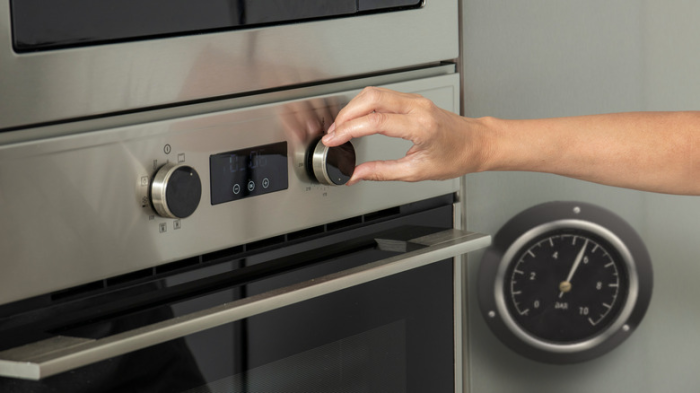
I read 5.5 bar
